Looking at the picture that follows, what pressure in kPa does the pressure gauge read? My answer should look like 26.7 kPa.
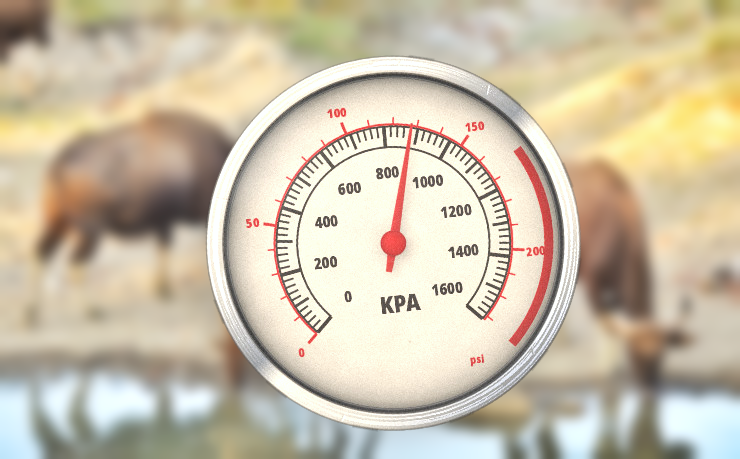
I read 880 kPa
